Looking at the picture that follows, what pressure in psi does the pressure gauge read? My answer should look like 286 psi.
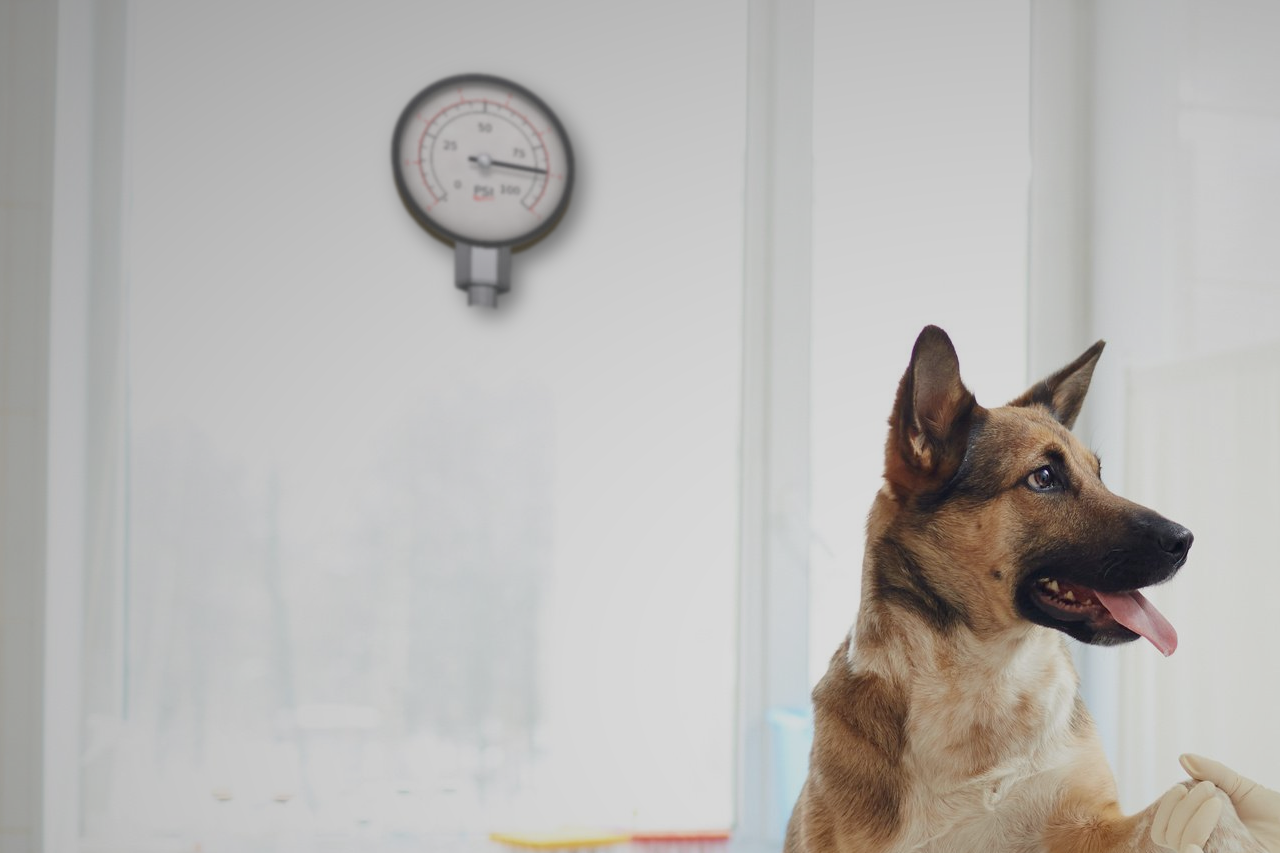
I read 85 psi
